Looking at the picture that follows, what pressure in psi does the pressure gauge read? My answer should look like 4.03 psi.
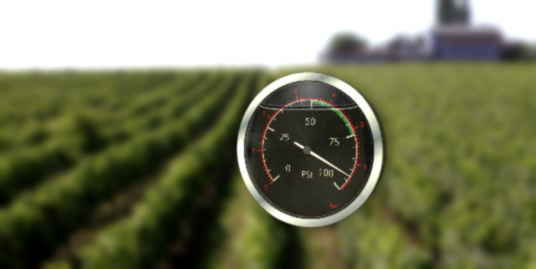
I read 92.5 psi
